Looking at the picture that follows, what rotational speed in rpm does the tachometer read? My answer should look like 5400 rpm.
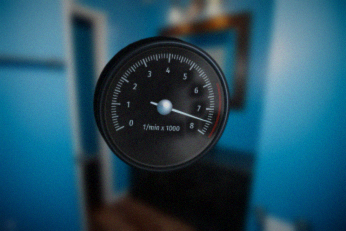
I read 7500 rpm
